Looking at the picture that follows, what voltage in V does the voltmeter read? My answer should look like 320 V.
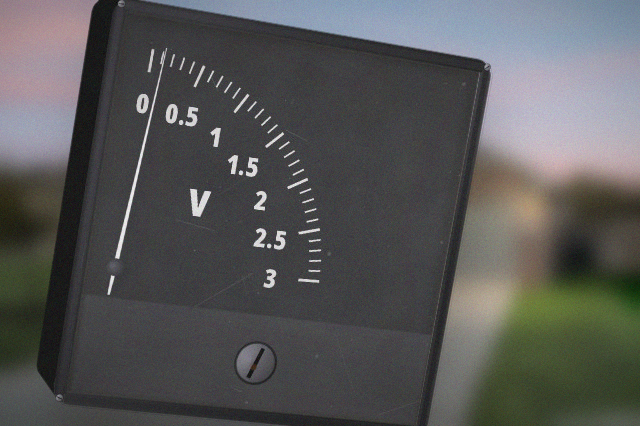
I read 0.1 V
